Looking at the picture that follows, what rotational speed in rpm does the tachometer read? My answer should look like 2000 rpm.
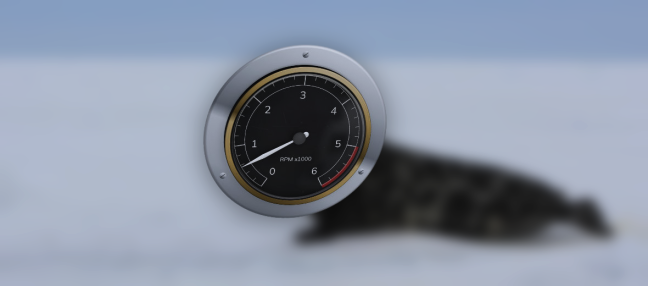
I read 600 rpm
